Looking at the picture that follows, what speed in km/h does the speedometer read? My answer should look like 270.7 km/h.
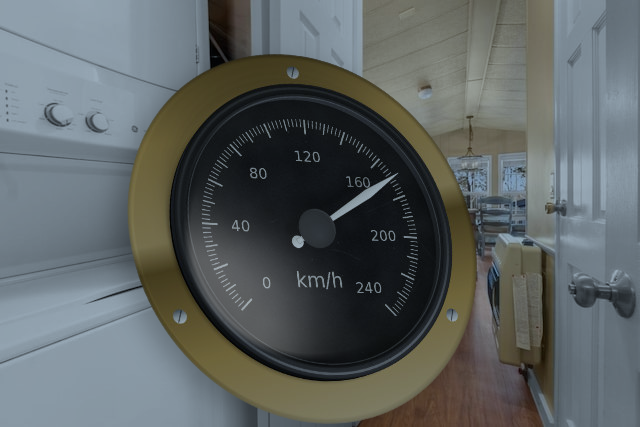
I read 170 km/h
